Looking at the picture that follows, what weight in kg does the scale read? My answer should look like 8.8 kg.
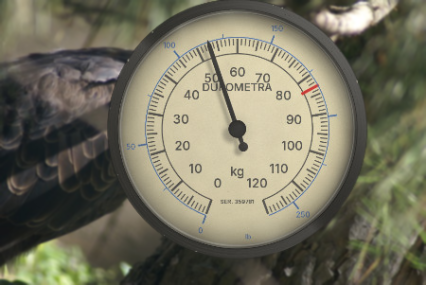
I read 53 kg
